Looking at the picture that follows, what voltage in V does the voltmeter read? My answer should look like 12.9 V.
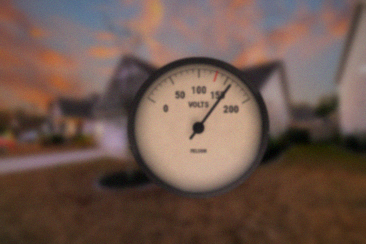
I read 160 V
